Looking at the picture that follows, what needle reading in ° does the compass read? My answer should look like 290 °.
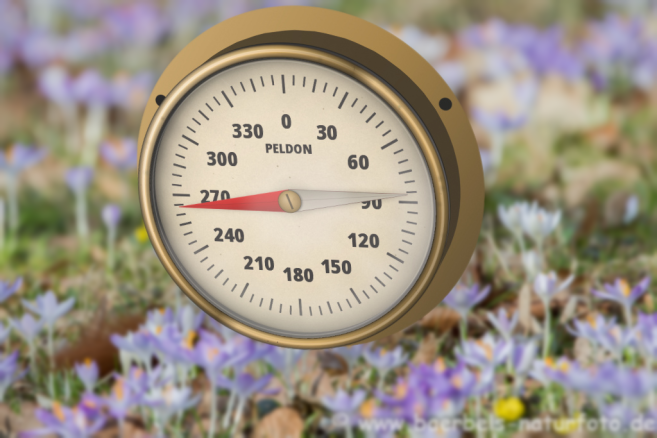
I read 265 °
